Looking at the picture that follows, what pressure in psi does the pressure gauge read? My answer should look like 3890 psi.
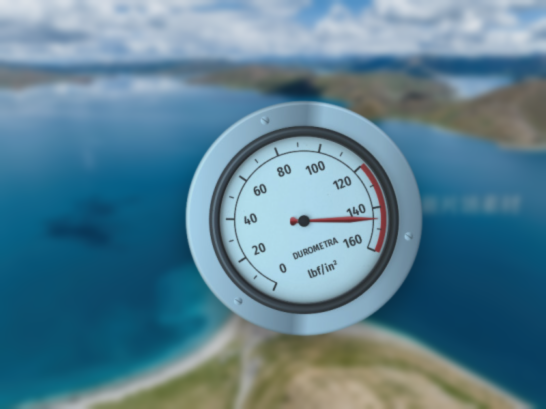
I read 145 psi
